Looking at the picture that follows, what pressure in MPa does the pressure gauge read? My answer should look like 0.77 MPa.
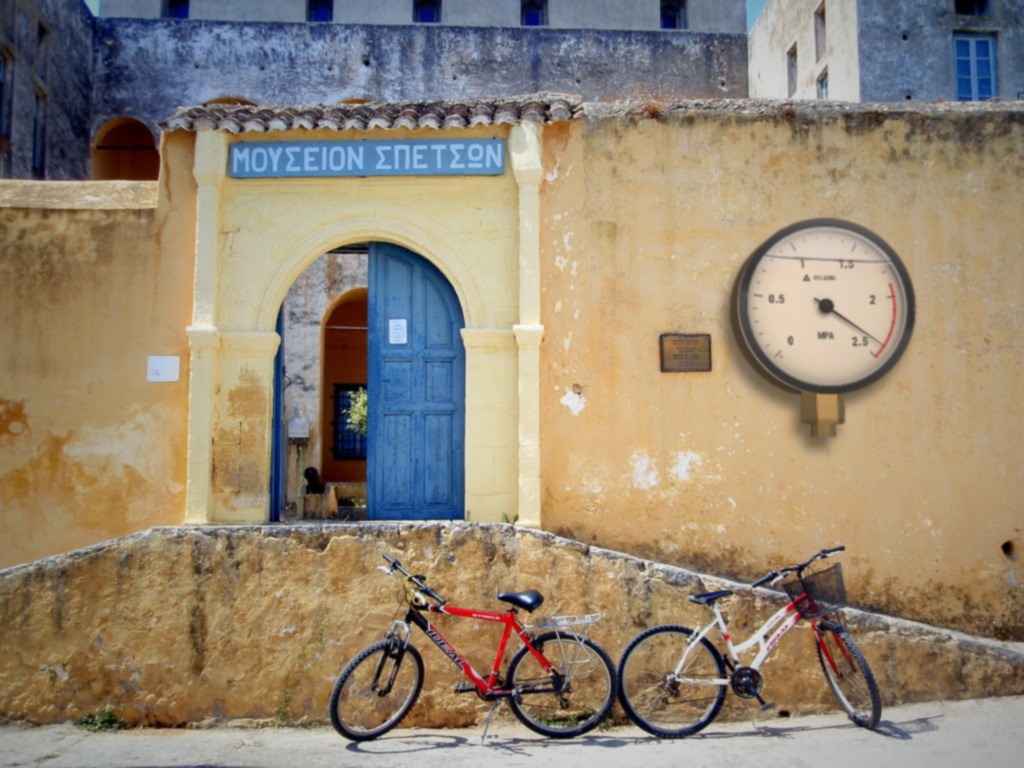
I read 2.4 MPa
